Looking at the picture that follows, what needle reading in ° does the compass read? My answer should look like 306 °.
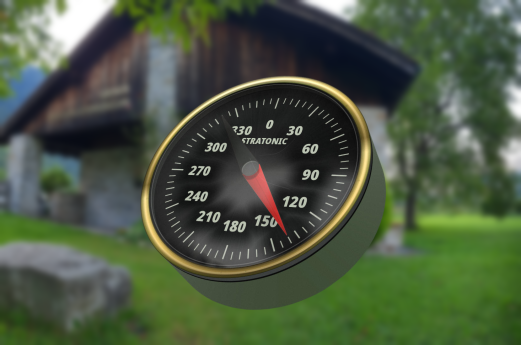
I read 140 °
